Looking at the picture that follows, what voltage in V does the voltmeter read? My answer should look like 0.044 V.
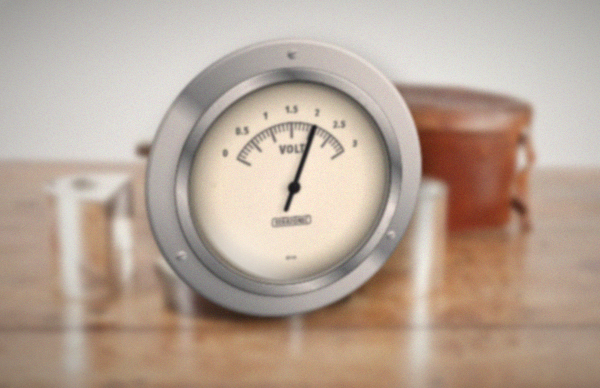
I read 2 V
